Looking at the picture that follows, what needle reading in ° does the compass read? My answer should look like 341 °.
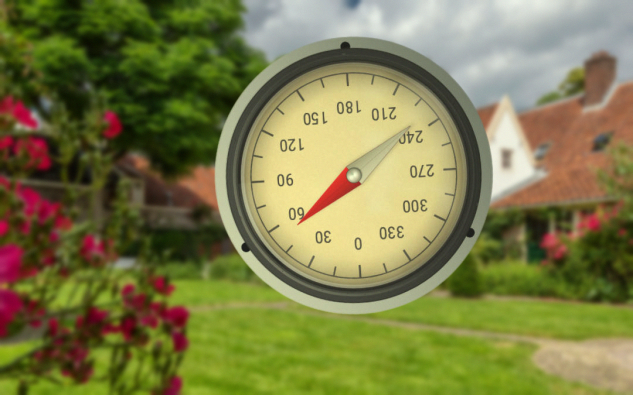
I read 52.5 °
